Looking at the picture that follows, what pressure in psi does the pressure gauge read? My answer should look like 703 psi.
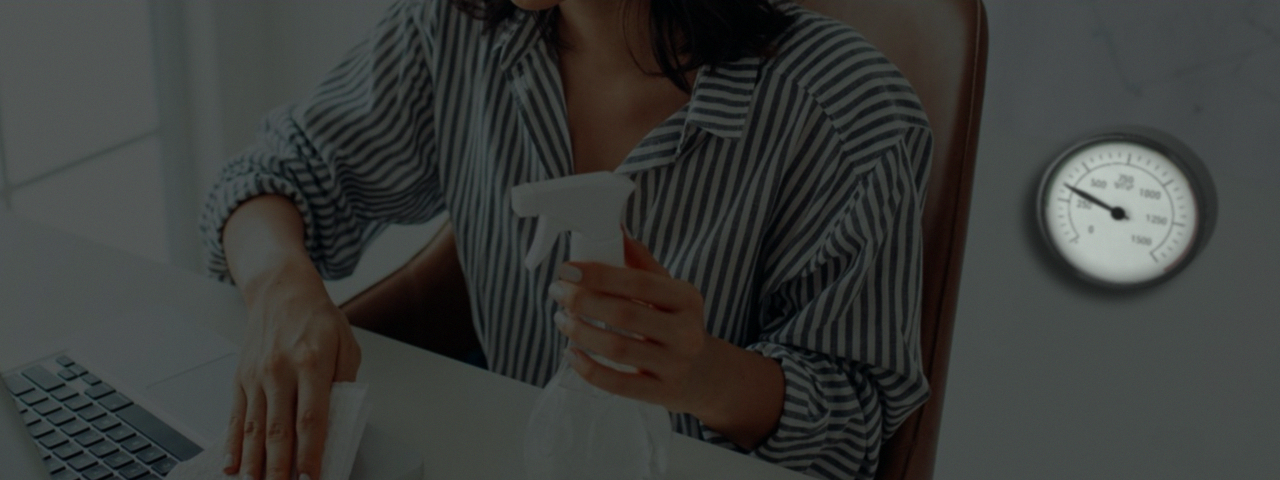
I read 350 psi
